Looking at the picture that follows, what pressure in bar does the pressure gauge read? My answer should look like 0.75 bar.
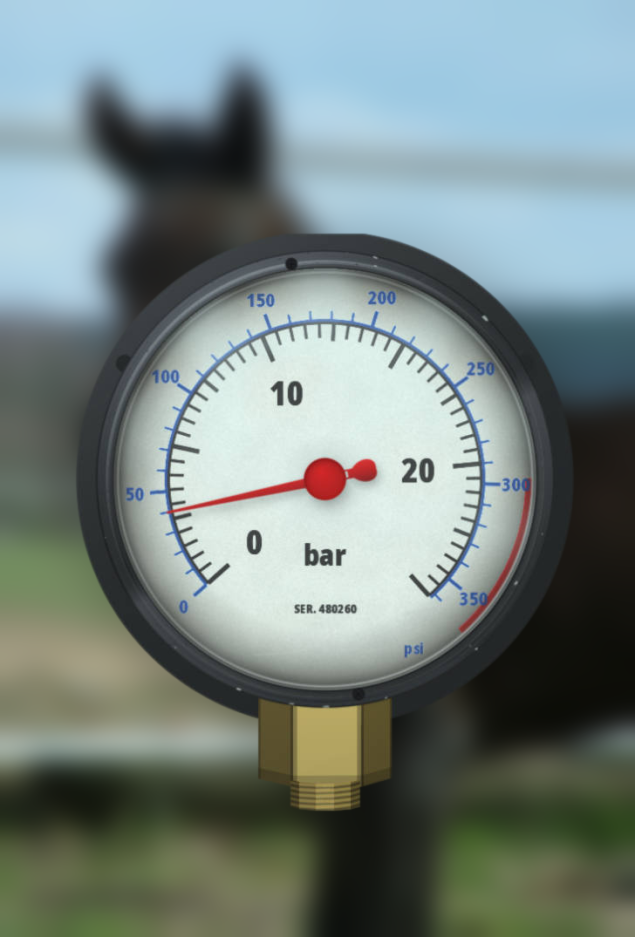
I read 2.75 bar
